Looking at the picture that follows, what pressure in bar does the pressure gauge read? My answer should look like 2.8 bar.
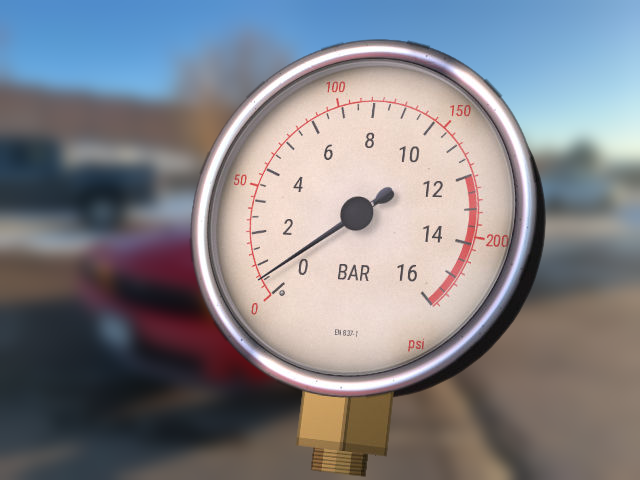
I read 0.5 bar
